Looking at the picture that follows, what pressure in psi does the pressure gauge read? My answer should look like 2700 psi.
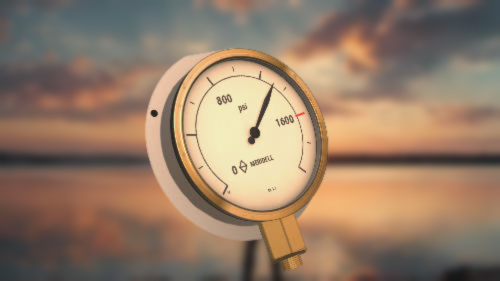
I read 1300 psi
